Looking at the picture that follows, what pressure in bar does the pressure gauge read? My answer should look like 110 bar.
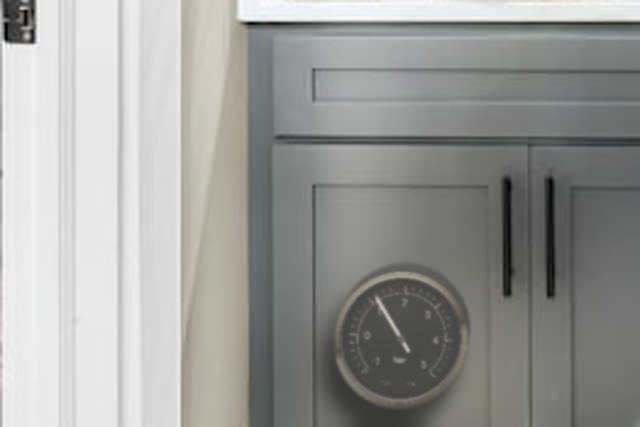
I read 1.2 bar
